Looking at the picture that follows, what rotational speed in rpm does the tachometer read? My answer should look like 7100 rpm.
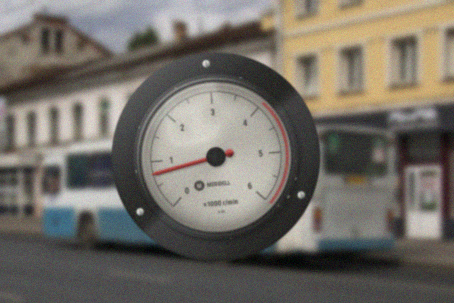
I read 750 rpm
